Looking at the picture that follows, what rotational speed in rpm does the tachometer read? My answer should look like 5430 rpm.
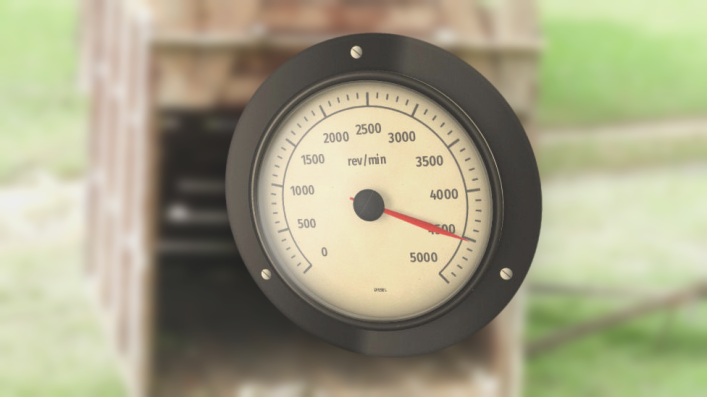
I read 4500 rpm
